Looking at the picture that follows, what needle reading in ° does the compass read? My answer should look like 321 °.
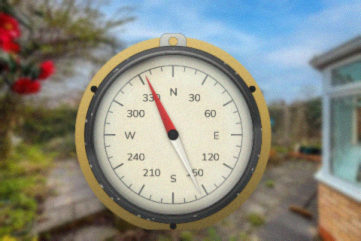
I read 335 °
